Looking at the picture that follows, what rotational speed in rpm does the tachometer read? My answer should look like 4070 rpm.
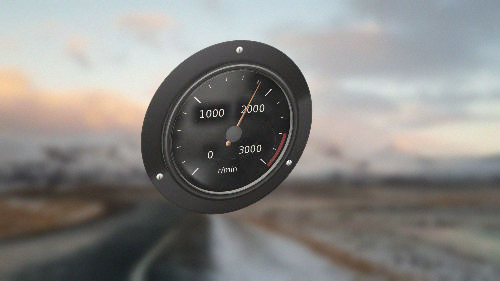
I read 1800 rpm
